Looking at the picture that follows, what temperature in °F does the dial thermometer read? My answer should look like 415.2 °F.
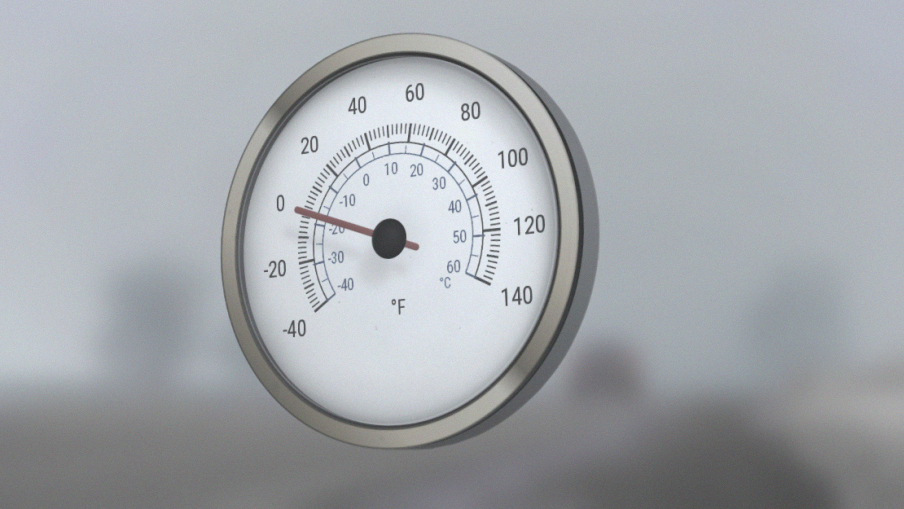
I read 0 °F
